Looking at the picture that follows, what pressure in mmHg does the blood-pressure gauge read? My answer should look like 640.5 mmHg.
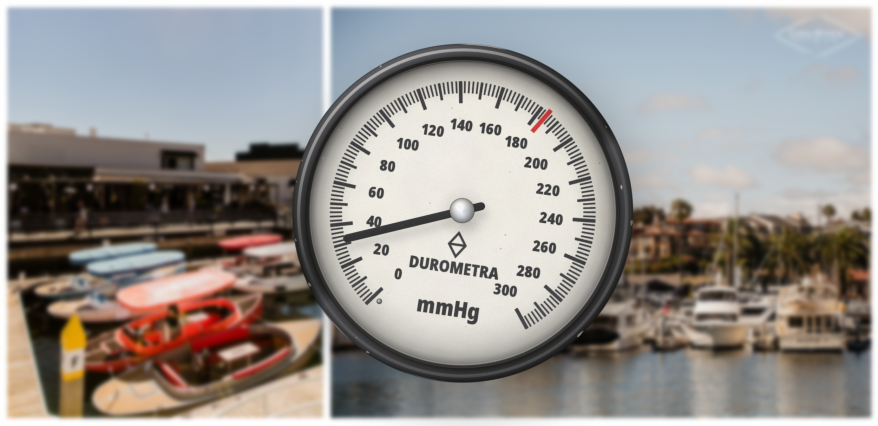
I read 32 mmHg
